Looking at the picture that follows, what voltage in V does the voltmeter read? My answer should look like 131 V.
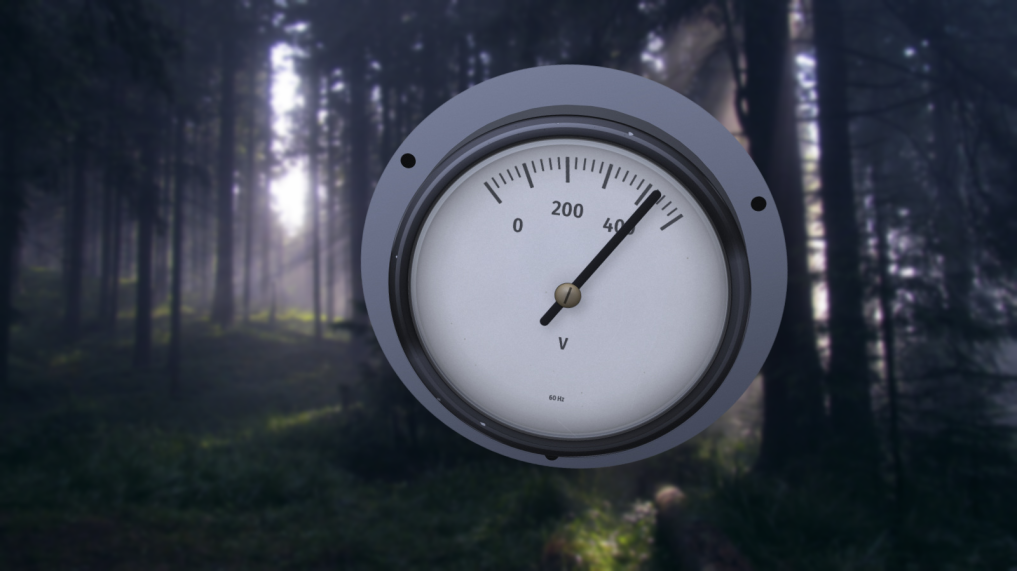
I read 420 V
